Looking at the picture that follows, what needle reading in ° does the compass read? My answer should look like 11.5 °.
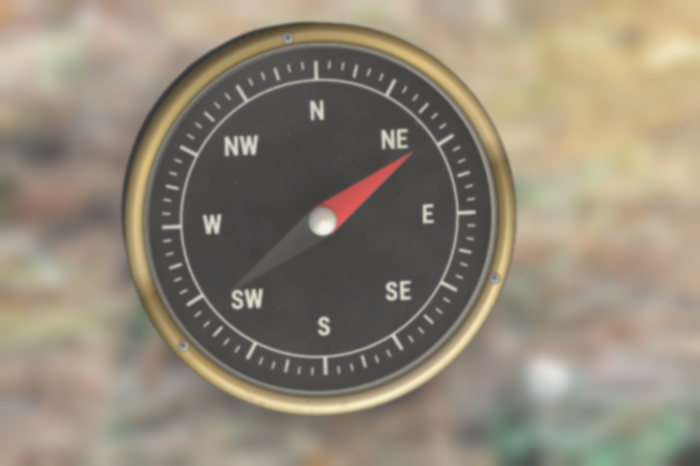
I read 55 °
